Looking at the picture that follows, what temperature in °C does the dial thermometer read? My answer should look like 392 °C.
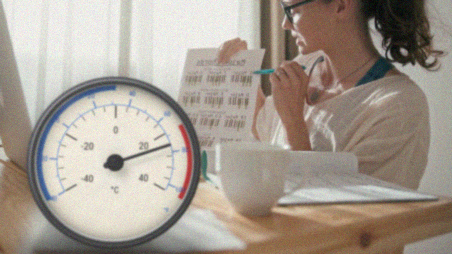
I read 24 °C
